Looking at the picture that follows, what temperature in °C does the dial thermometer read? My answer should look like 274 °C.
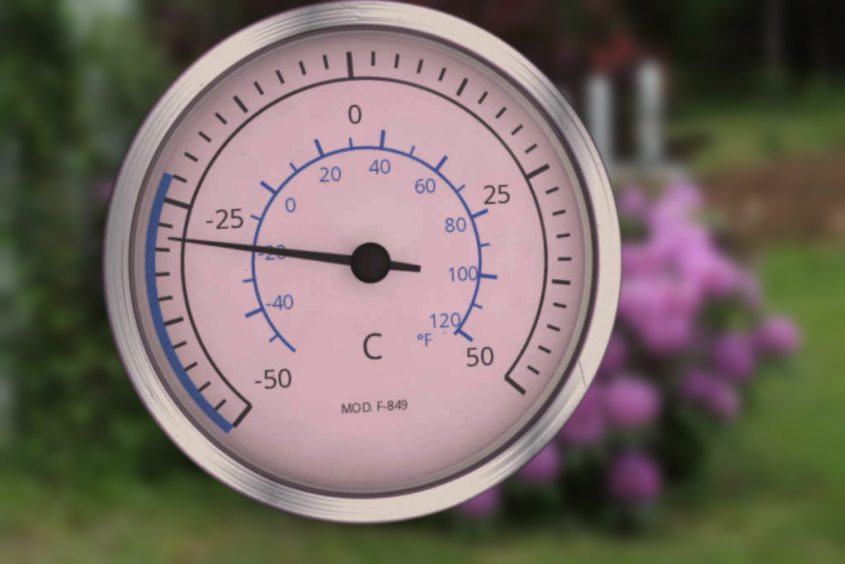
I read -28.75 °C
